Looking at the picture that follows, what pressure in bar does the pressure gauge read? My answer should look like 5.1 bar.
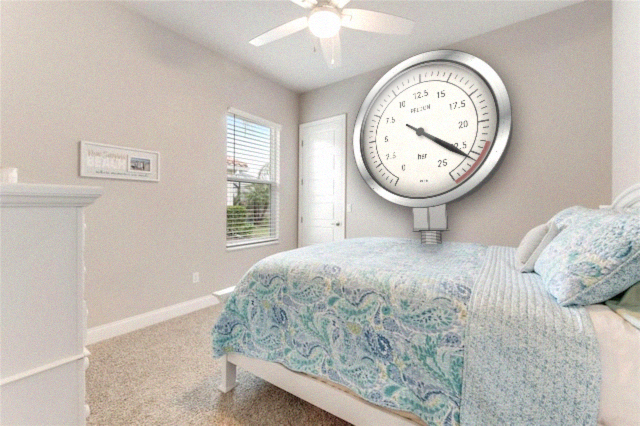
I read 23 bar
